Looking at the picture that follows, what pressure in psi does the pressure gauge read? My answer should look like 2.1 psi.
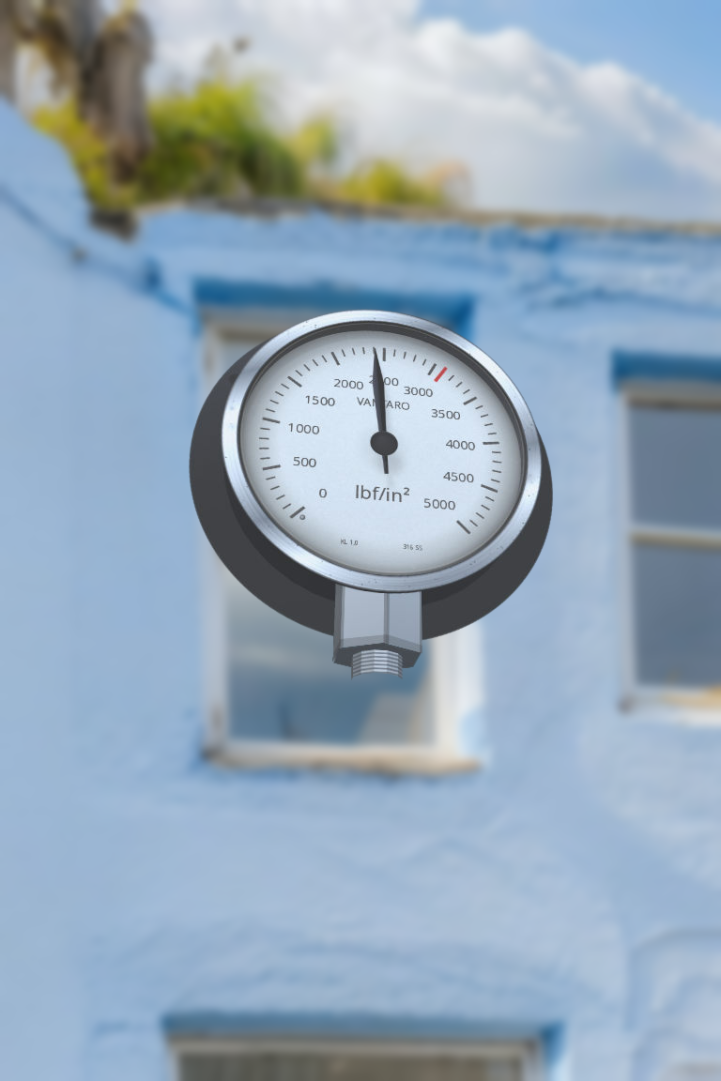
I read 2400 psi
